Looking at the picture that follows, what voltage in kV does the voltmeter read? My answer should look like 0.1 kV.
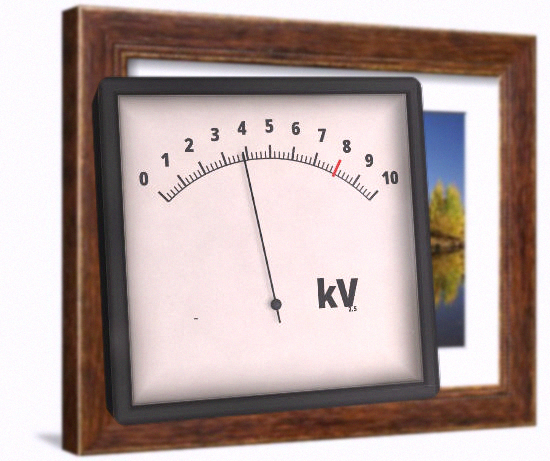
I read 3.8 kV
